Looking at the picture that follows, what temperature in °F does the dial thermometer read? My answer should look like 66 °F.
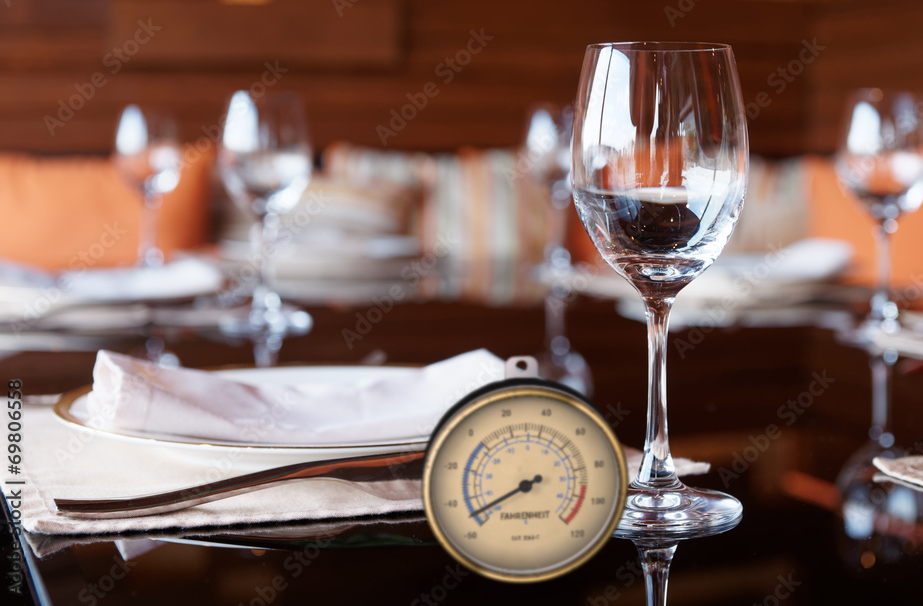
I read -50 °F
